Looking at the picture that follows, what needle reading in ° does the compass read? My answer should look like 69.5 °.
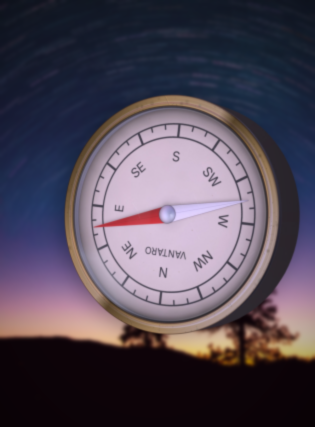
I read 75 °
